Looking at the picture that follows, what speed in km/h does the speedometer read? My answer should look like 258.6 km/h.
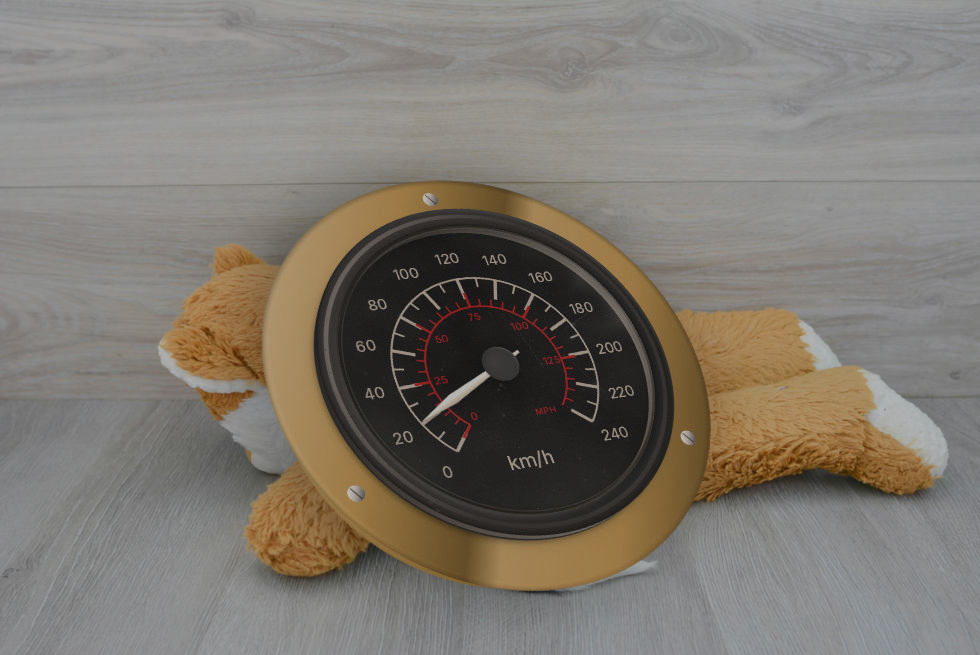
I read 20 km/h
